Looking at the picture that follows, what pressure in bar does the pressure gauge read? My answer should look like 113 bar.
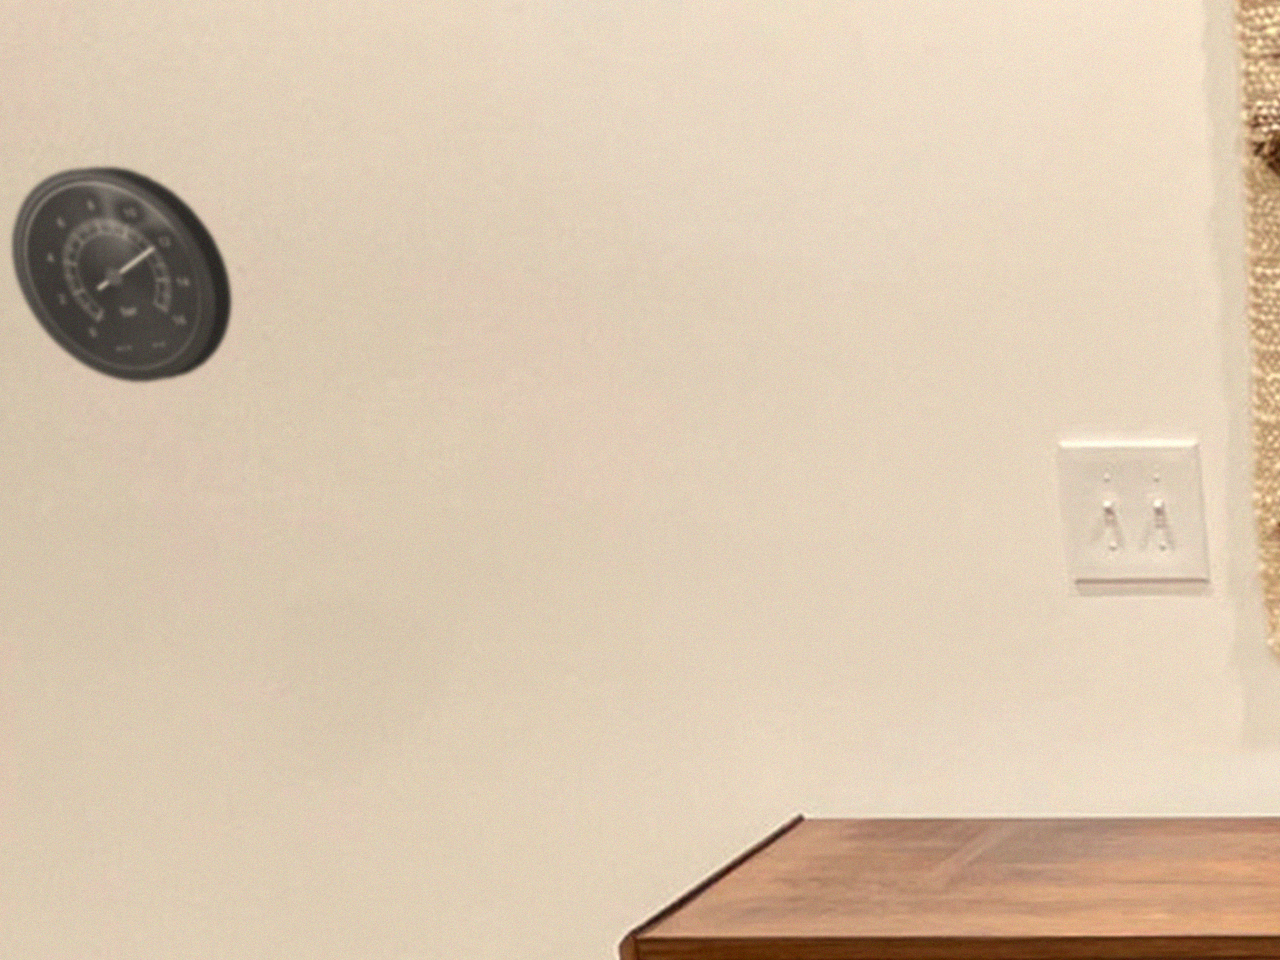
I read 12 bar
